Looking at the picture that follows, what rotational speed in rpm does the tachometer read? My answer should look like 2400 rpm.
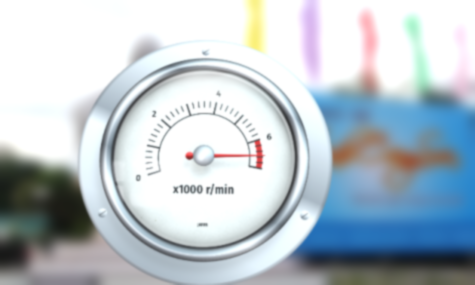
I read 6600 rpm
